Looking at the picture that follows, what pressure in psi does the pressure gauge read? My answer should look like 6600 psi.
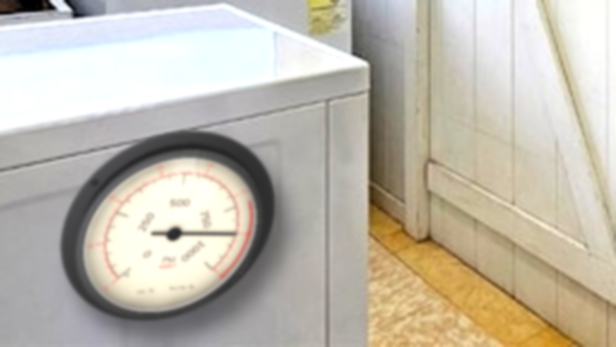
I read 850 psi
